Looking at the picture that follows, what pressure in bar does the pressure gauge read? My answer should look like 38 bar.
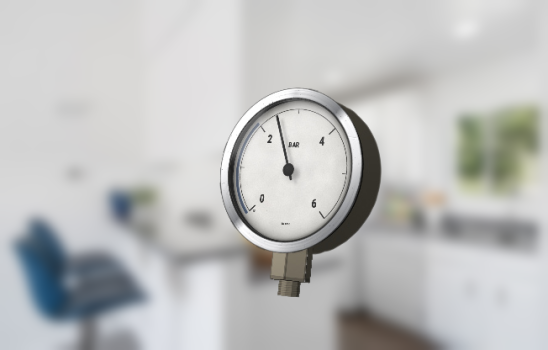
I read 2.5 bar
